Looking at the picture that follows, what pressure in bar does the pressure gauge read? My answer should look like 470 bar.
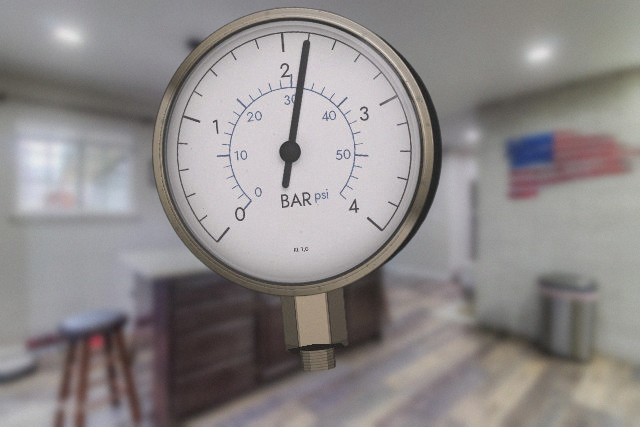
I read 2.2 bar
